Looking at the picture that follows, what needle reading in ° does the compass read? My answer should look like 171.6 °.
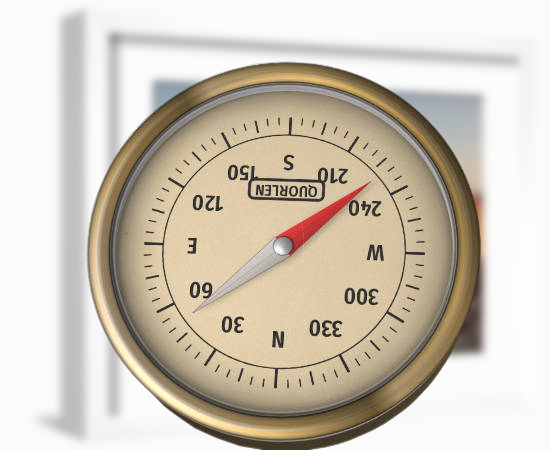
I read 230 °
